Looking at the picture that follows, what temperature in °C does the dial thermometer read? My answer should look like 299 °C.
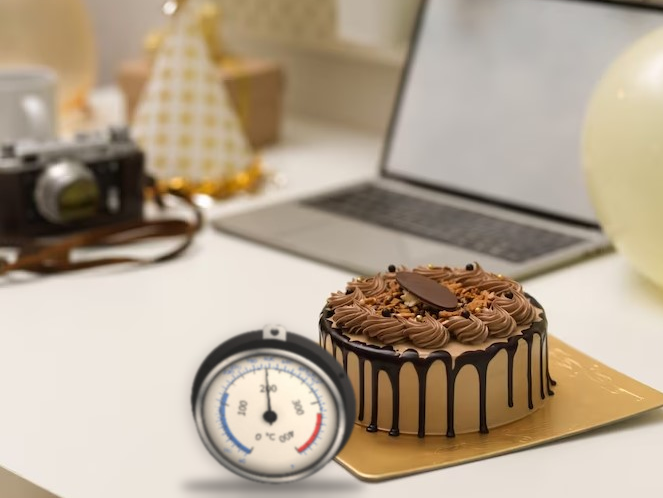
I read 200 °C
